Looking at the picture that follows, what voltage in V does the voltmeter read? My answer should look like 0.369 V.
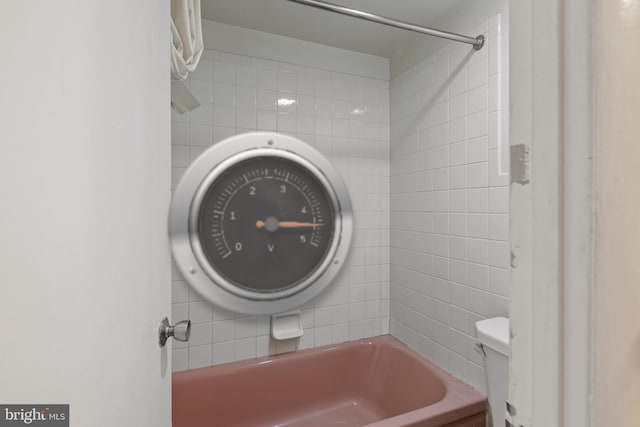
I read 4.5 V
